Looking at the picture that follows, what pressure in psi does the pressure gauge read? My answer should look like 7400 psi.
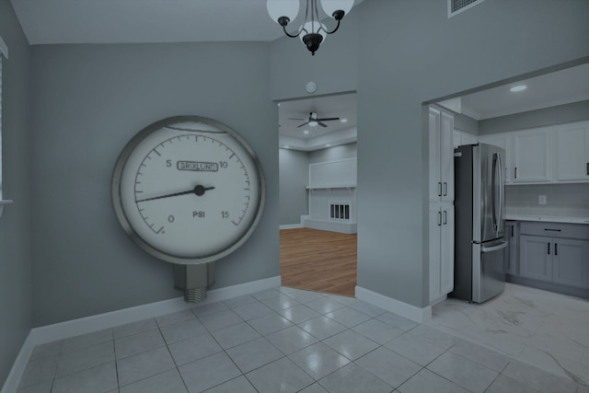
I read 2 psi
